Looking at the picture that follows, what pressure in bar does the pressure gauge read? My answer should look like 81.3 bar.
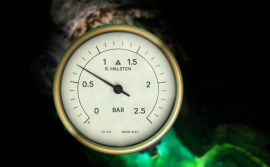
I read 0.7 bar
